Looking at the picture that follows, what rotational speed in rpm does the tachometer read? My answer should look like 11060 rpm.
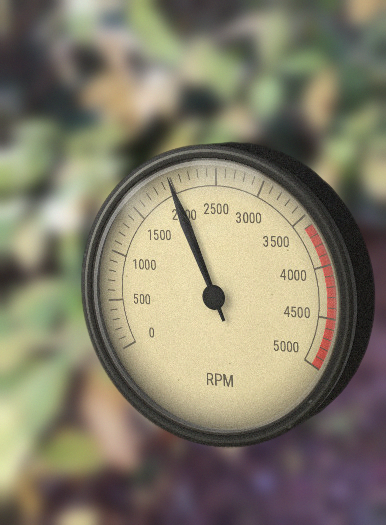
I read 2000 rpm
